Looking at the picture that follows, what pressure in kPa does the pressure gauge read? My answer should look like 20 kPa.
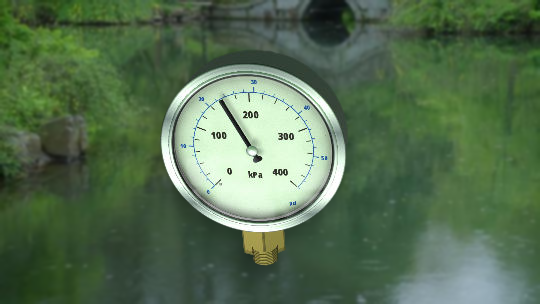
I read 160 kPa
